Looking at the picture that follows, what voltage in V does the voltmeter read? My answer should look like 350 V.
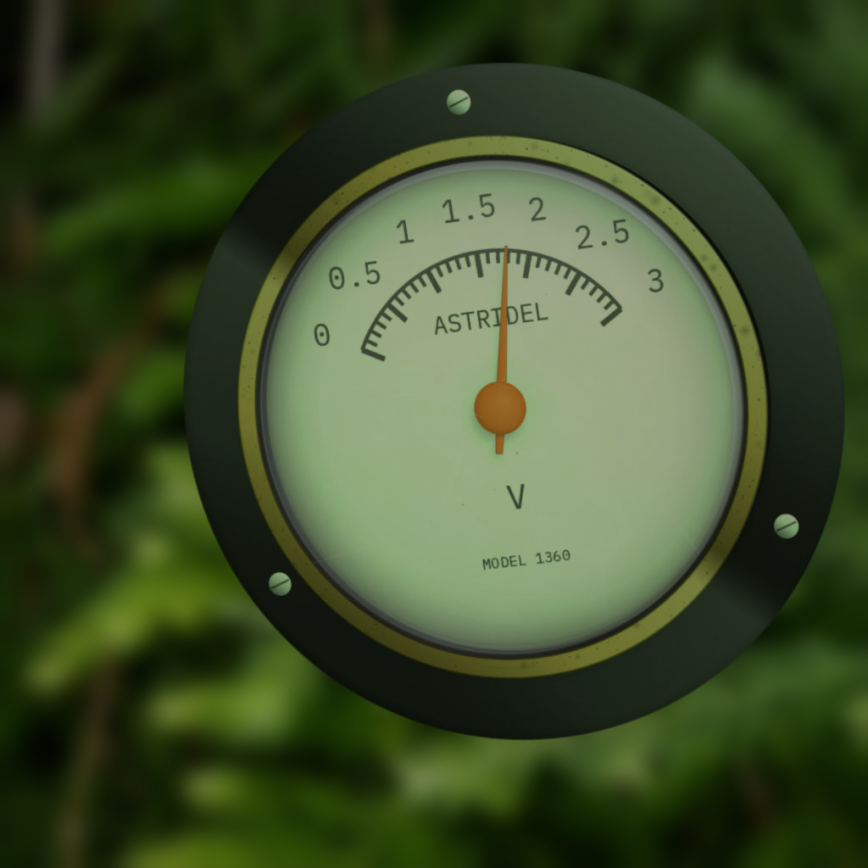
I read 1.8 V
